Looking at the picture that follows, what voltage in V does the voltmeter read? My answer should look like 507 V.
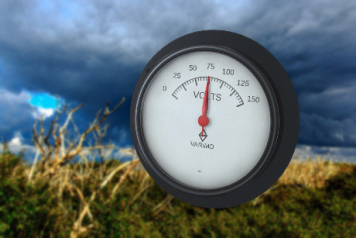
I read 75 V
